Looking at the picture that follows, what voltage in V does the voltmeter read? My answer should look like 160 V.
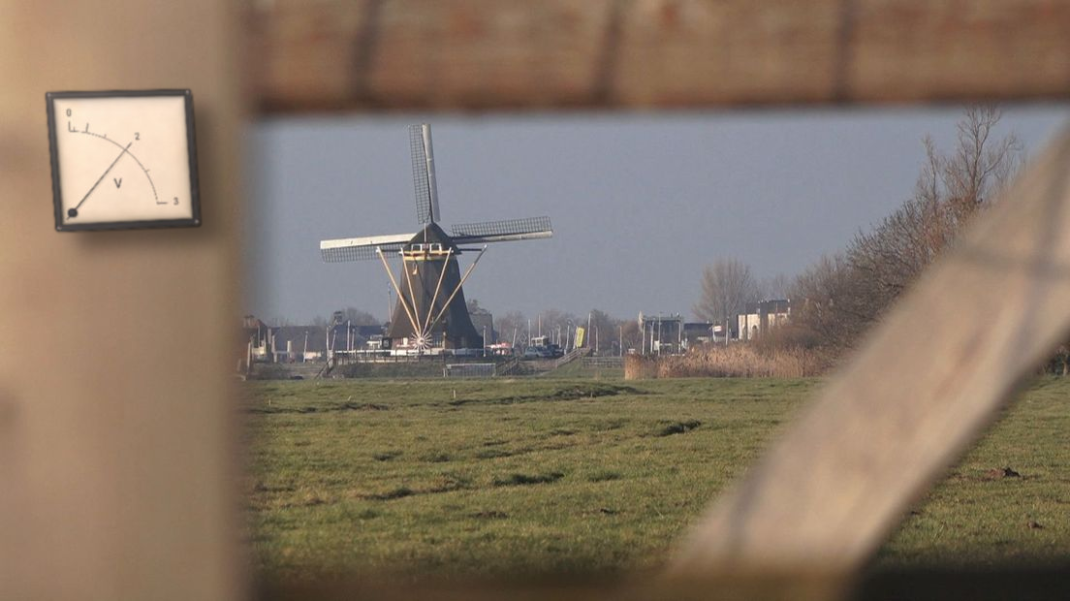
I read 2 V
